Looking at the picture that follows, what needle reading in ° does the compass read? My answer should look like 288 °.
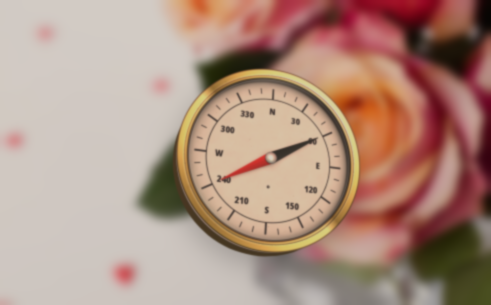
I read 240 °
